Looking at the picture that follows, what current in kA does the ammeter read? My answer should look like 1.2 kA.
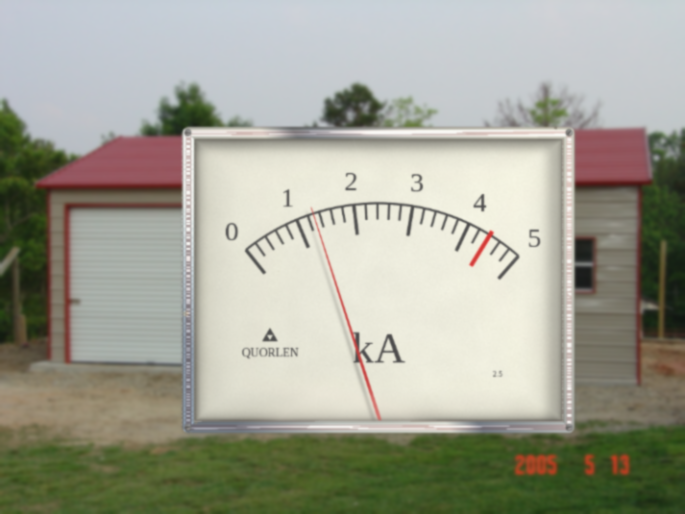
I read 1.3 kA
